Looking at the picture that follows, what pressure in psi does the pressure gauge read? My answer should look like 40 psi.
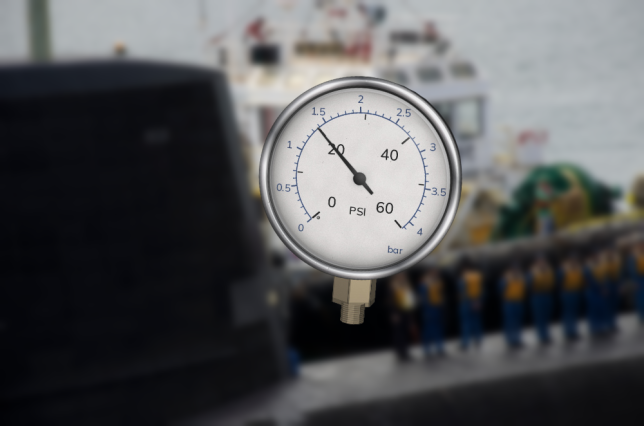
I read 20 psi
